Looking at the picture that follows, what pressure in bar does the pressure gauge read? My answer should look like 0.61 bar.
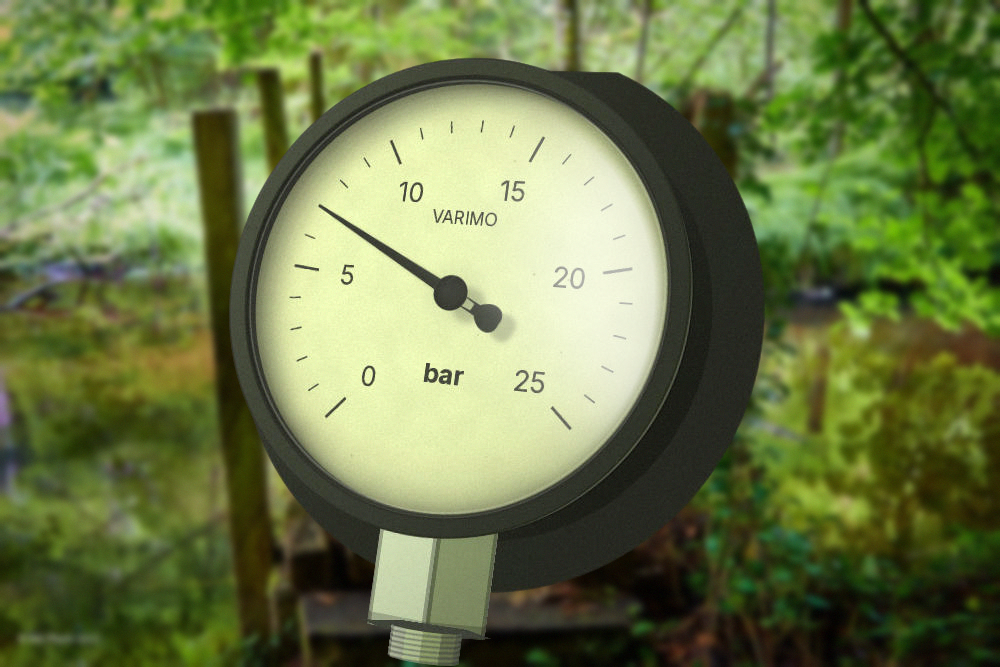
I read 7 bar
